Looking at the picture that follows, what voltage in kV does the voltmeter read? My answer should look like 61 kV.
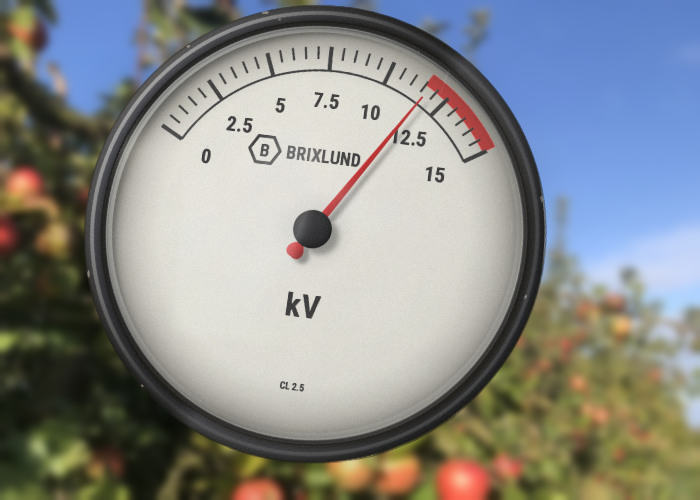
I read 11.75 kV
